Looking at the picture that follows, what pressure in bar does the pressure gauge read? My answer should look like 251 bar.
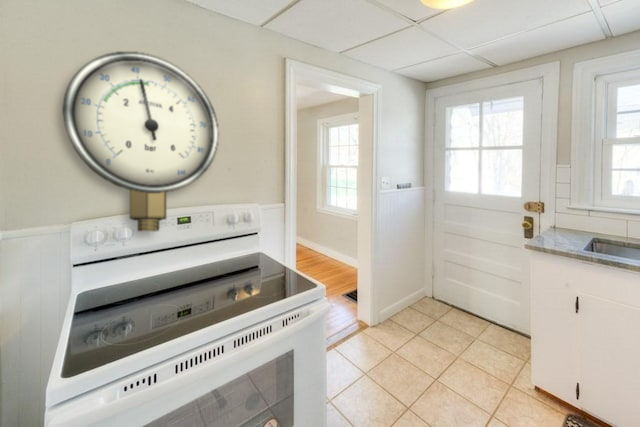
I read 2.8 bar
